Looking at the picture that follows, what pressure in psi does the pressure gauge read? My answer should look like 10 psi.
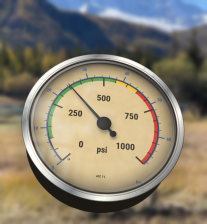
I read 350 psi
